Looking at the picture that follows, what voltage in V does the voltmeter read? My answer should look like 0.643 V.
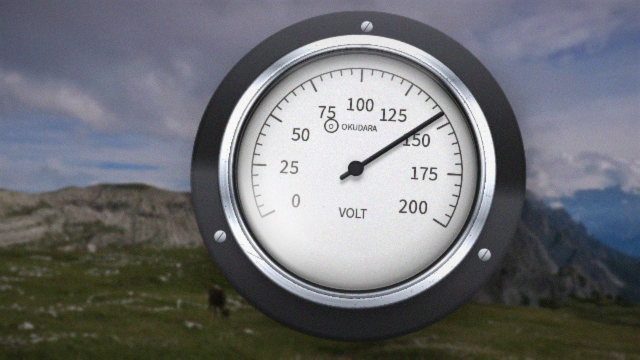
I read 145 V
